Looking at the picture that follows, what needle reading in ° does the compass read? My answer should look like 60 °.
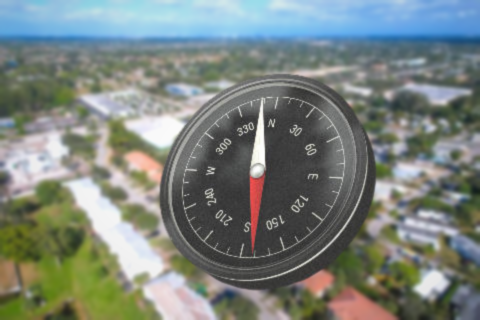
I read 170 °
